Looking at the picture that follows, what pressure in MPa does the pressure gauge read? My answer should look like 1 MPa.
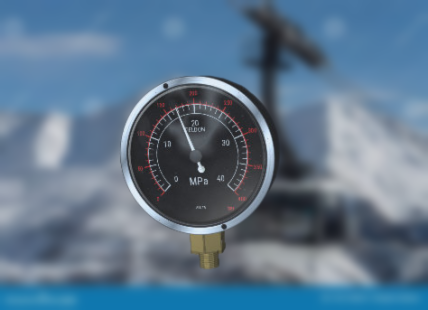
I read 17 MPa
